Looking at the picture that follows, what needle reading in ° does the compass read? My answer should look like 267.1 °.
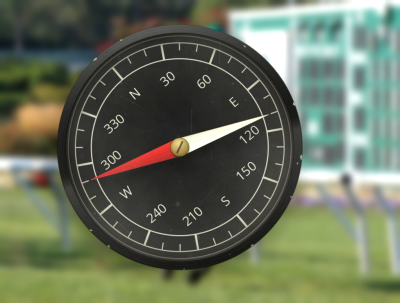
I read 290 °
